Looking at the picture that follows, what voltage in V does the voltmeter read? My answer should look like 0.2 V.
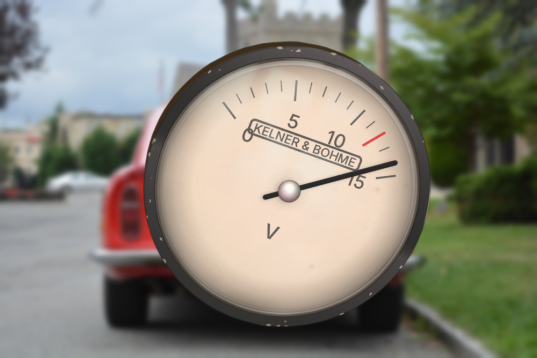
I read 14 V
